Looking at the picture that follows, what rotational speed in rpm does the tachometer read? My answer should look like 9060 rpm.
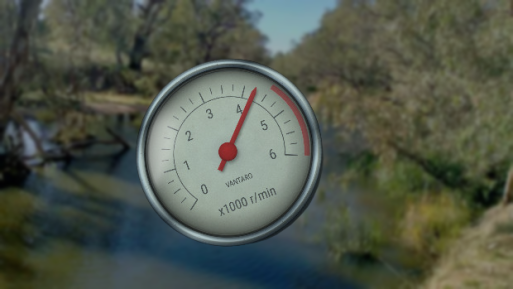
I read 4250 rpm
